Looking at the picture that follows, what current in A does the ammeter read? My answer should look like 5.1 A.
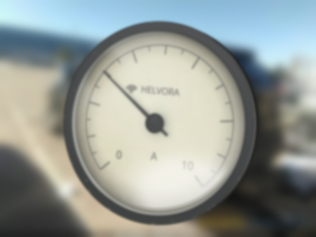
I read 3 A
